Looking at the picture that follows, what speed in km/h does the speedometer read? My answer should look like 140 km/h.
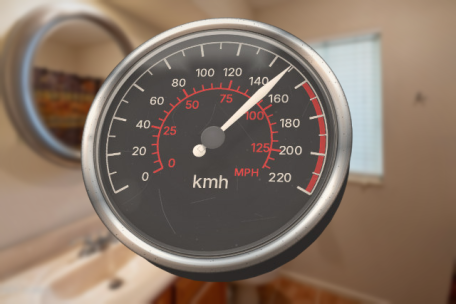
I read 150 km/h
